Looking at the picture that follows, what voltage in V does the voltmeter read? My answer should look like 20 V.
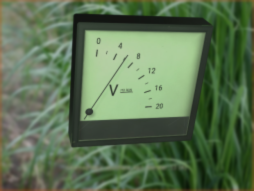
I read 6 V
